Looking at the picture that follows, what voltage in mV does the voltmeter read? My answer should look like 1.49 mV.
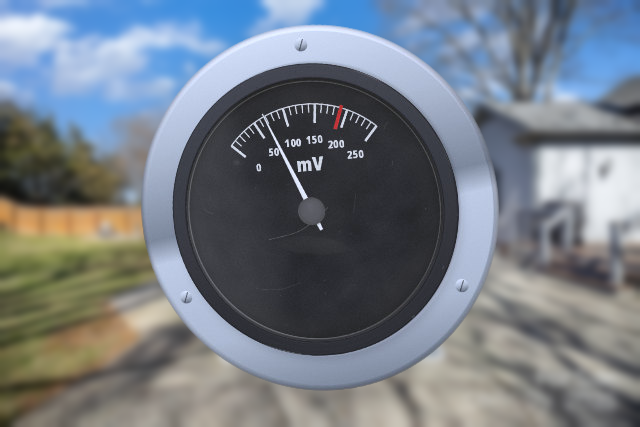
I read 70 mV
